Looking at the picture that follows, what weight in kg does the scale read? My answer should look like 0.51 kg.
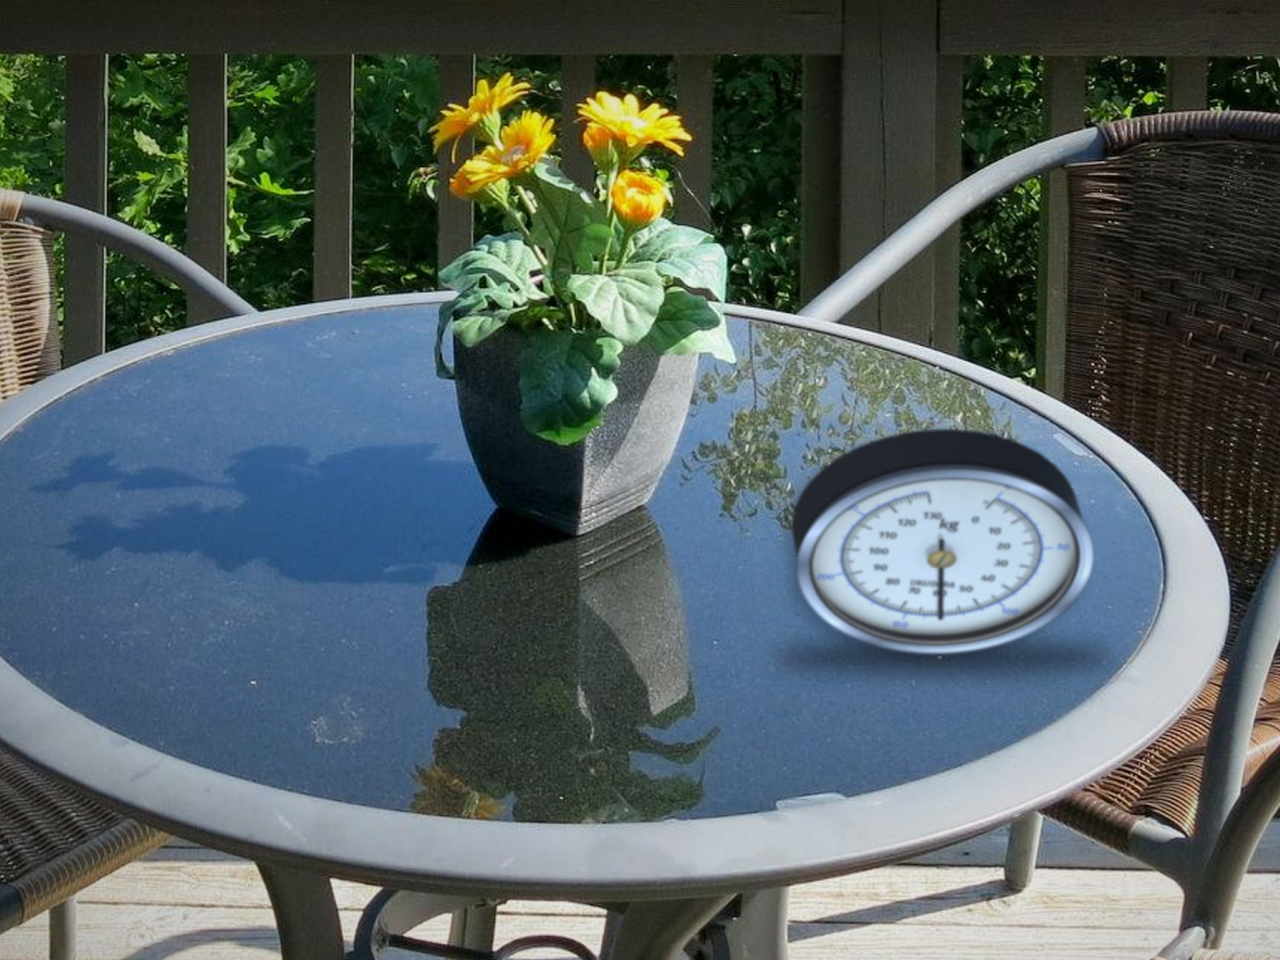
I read 60 kg
